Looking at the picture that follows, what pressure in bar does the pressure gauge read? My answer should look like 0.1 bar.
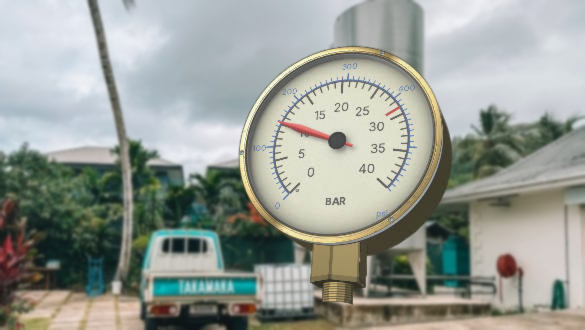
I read 10 bar
